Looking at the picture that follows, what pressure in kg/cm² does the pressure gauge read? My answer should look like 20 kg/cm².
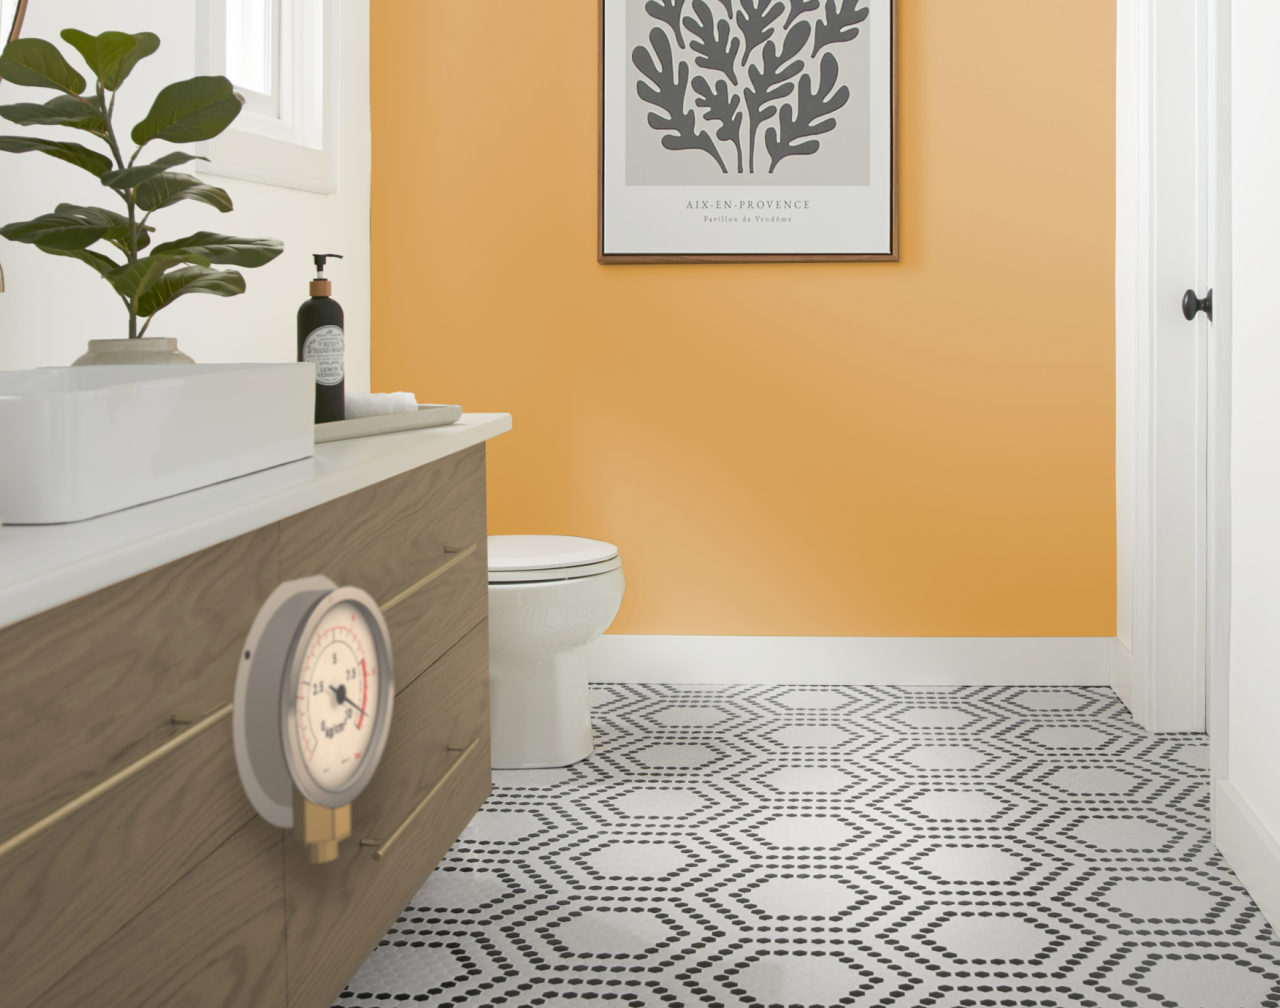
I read 9.5 kg/cm²
